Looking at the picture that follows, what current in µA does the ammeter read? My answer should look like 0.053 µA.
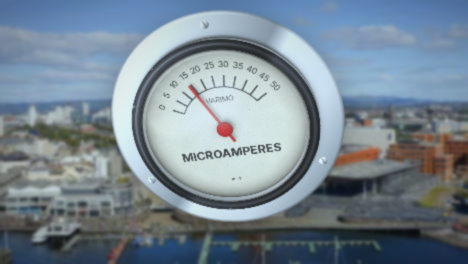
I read 15 µA
